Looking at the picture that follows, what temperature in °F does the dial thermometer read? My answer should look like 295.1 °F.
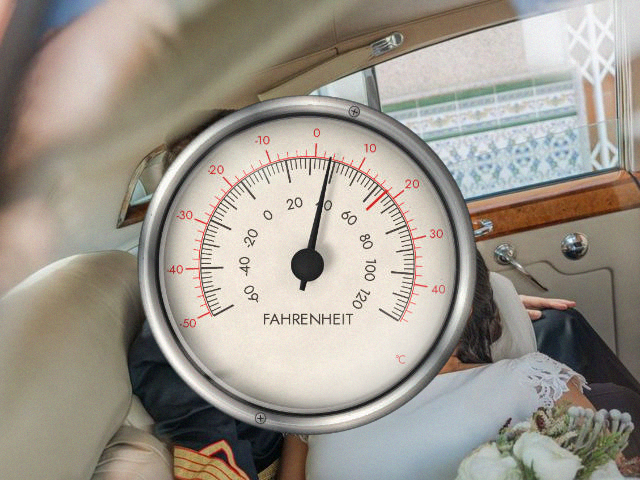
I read 38 °F
